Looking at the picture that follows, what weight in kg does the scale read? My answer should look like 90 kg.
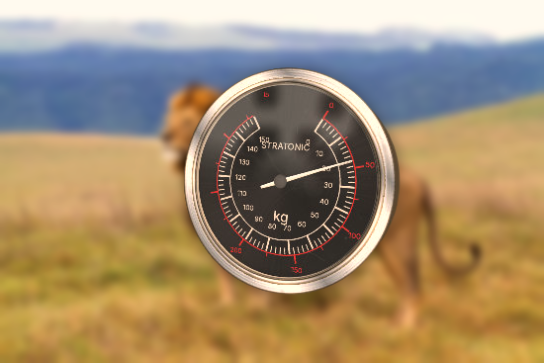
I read 20 kg
